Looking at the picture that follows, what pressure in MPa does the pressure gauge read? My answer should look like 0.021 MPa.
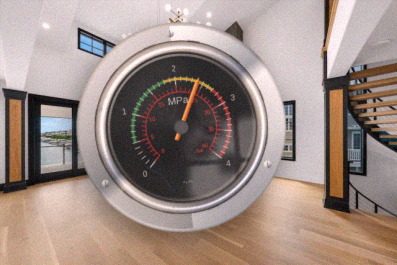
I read 2.4 MPa
